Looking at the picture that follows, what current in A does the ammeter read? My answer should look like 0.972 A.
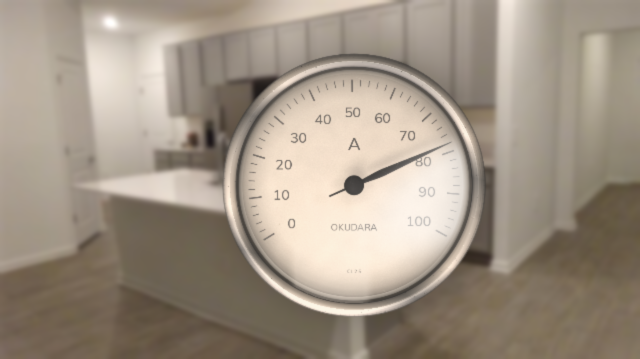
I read 78 A
